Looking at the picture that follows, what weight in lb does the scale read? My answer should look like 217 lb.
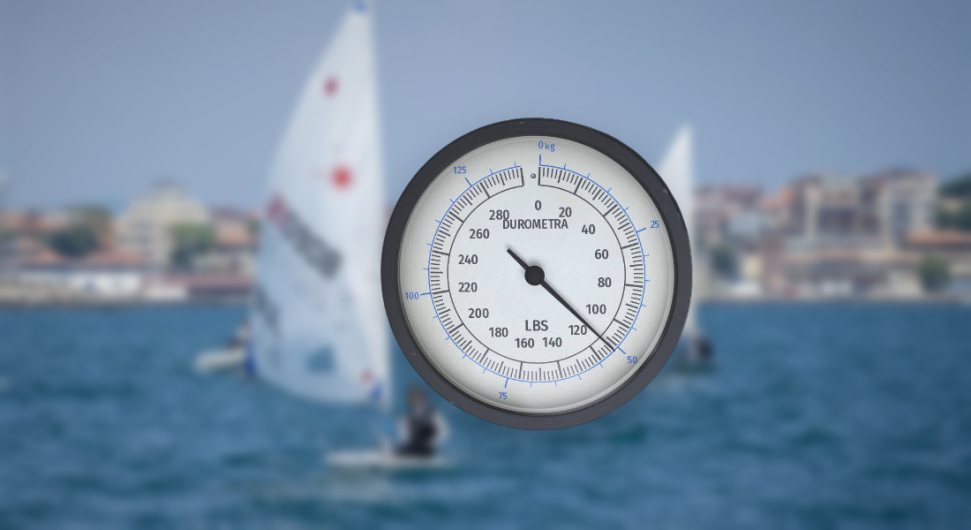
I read 112 lb
